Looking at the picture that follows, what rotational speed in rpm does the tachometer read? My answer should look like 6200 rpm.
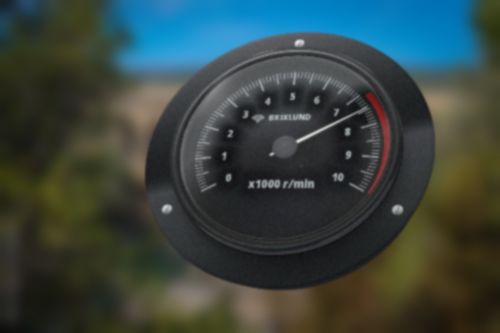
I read 7500 rpm
